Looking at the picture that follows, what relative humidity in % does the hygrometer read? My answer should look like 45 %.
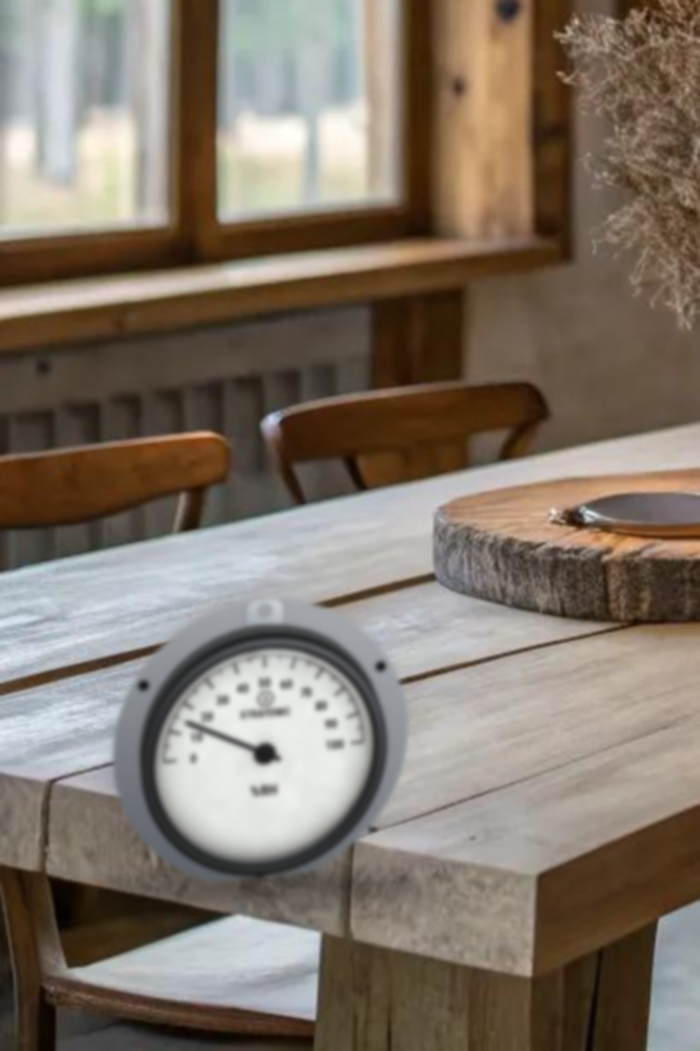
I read 15 %
